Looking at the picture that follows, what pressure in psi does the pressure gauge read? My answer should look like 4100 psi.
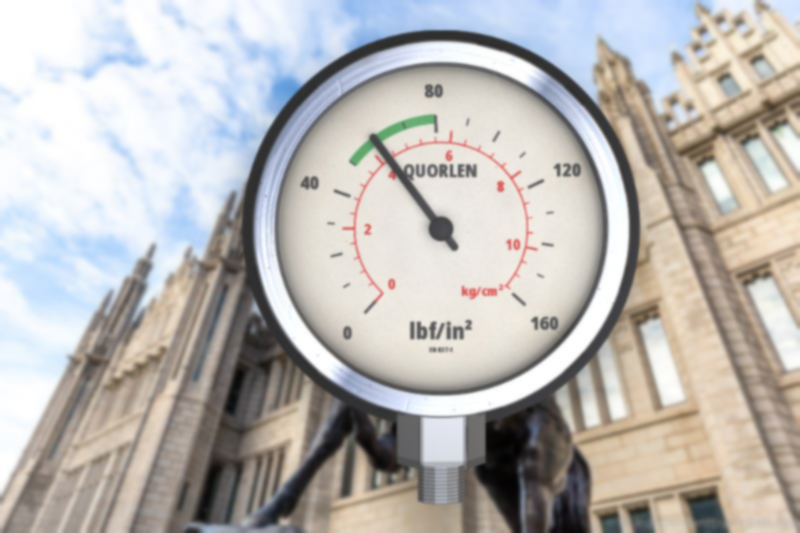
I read 60 psi
